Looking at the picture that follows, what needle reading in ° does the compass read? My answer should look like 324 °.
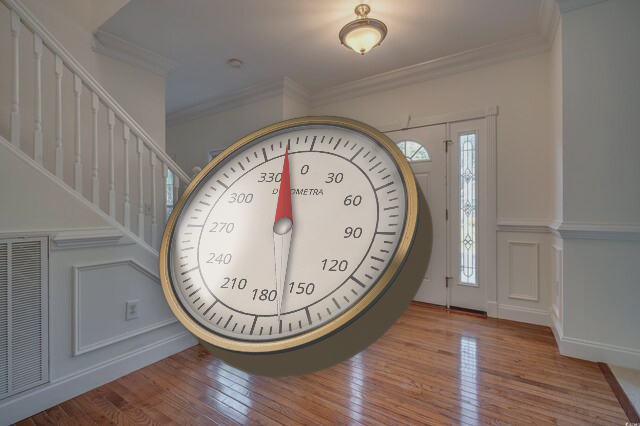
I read 345 °
